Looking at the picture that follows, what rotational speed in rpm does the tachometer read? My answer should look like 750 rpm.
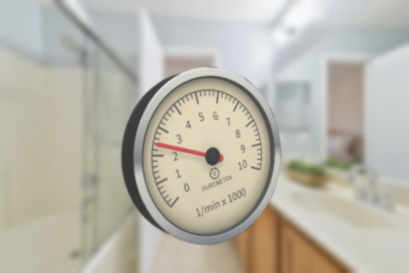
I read 2400 rpm
